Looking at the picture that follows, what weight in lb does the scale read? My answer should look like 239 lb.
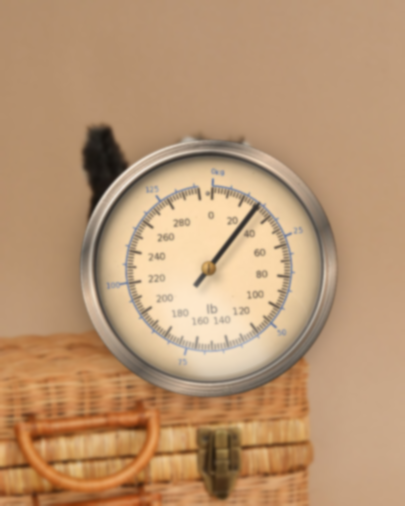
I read 30 lb
